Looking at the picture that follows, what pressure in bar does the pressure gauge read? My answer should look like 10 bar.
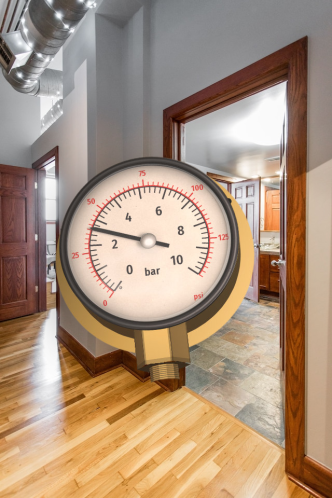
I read 2.6 bar
